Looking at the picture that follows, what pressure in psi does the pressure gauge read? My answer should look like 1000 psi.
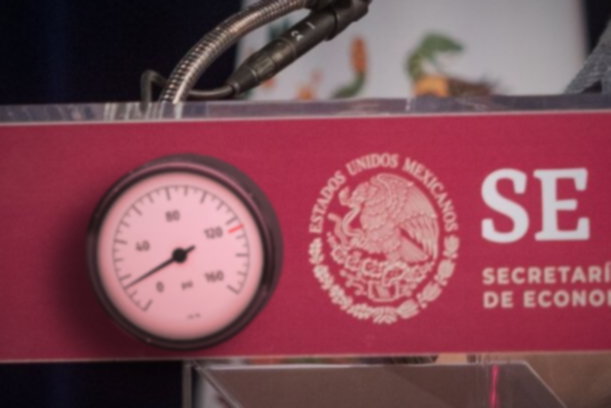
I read 15 psi
